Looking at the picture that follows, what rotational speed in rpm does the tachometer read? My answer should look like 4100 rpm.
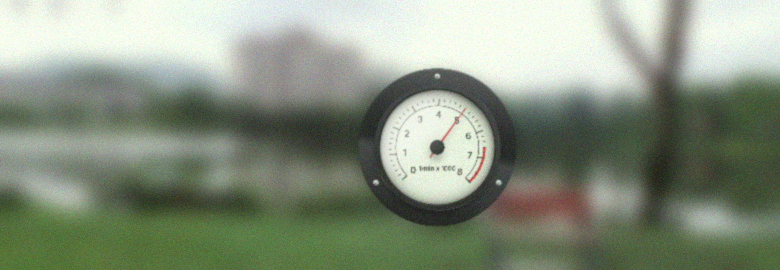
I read 5000 rpm
